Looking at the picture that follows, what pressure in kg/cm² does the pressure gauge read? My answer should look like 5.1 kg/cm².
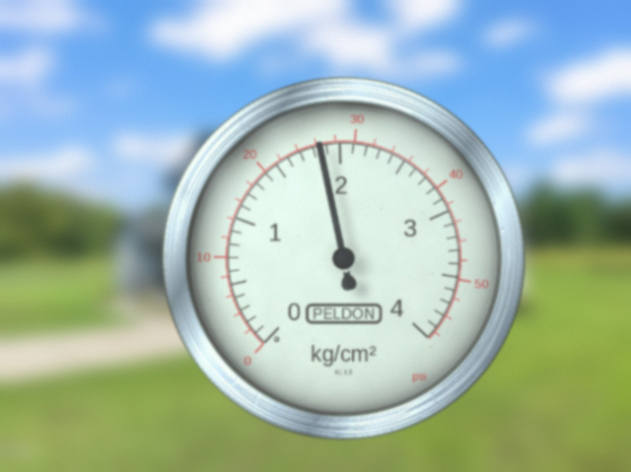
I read 1.85 kg/cm²
